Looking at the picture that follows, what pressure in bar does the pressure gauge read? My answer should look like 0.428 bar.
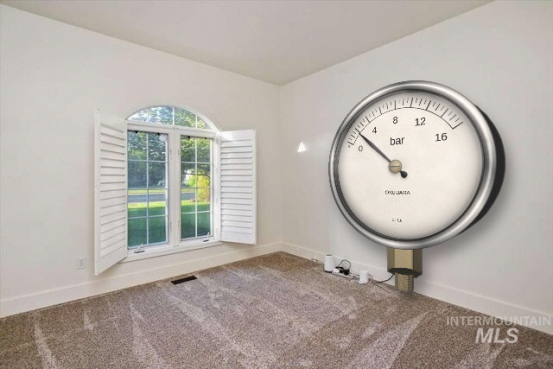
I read 2 bar
